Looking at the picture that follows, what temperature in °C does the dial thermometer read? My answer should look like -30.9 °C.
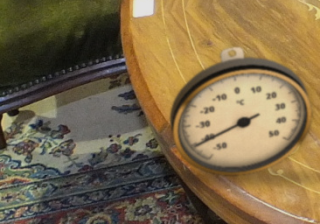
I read -40 °C
